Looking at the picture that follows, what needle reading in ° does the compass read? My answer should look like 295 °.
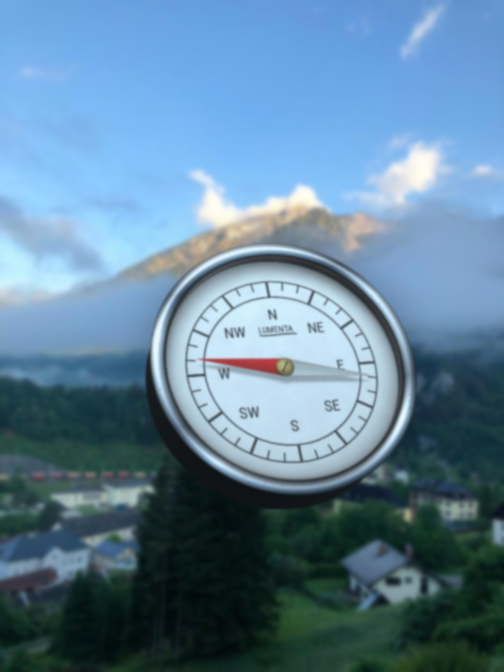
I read 280 °
